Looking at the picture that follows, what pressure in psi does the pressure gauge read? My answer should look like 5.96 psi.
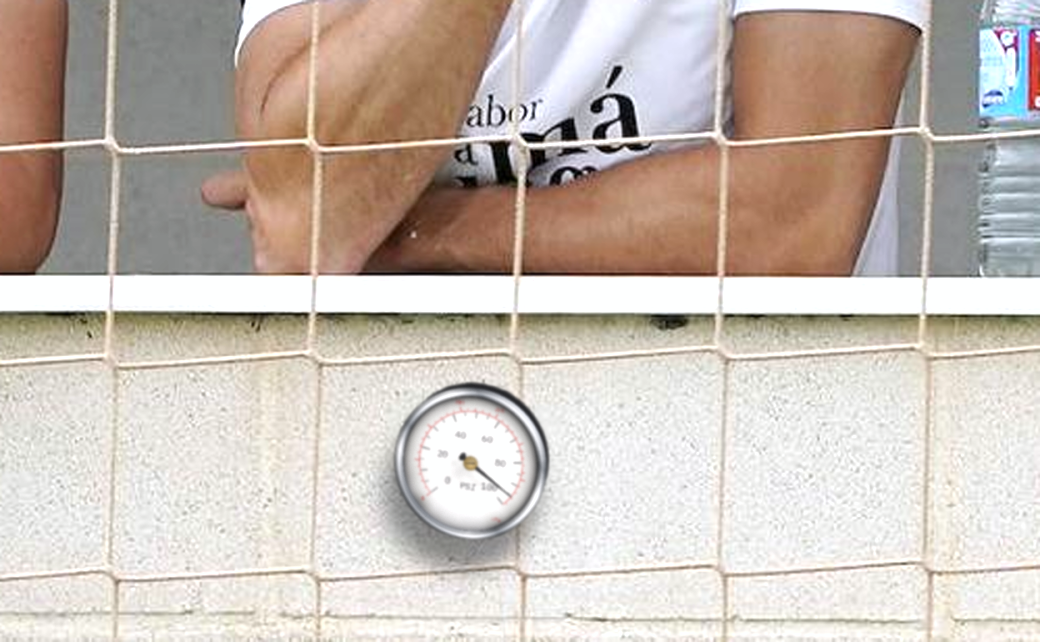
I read 95 psi
